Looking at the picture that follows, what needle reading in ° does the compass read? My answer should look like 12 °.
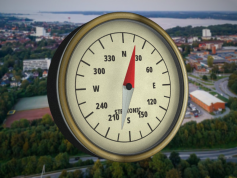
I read 15 °
